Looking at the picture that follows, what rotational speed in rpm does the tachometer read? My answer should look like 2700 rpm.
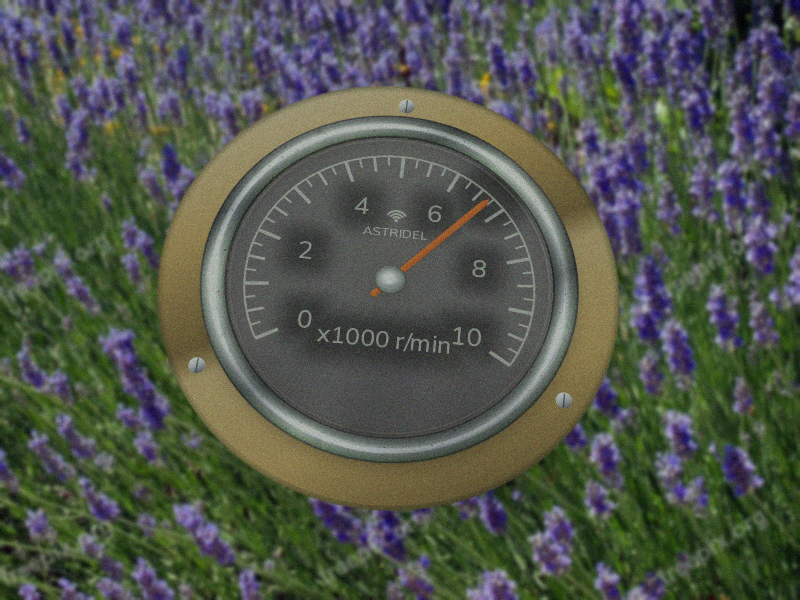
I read 6750 rpm
